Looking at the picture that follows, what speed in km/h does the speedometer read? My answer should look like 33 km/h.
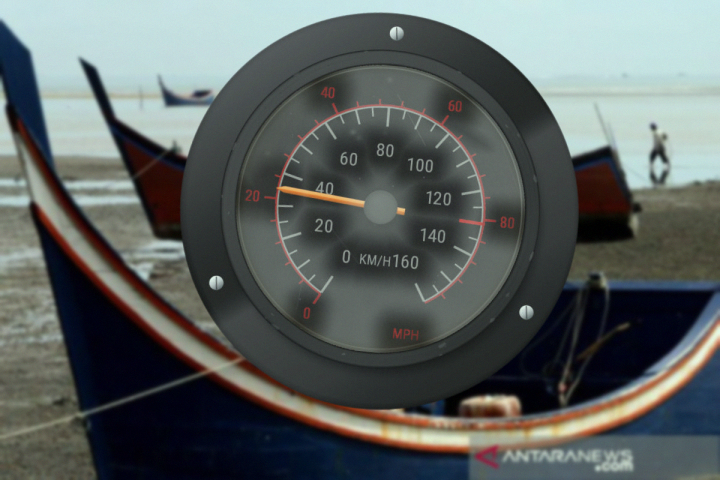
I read 35 km/h
